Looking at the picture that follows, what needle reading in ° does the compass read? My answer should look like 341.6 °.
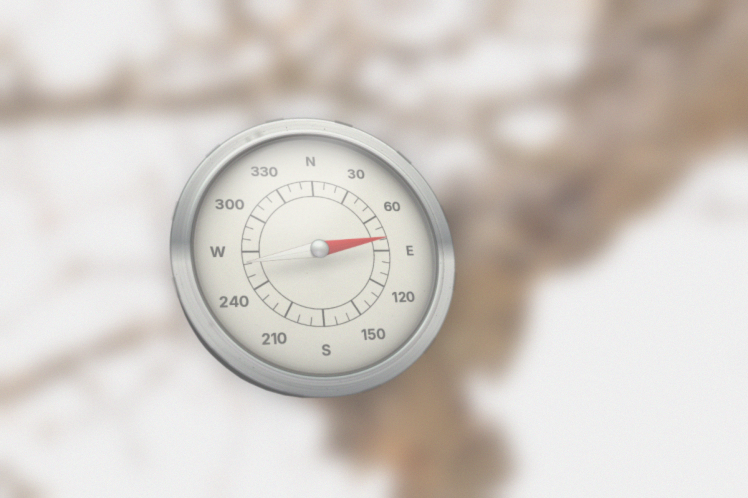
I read 80 °
